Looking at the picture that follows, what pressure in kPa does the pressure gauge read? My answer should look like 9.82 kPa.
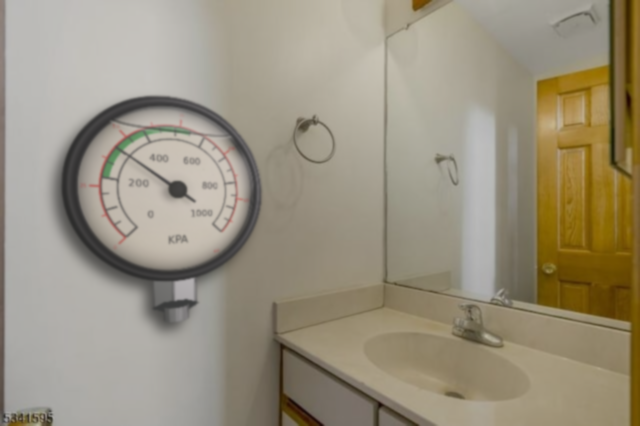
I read 300 kPa
